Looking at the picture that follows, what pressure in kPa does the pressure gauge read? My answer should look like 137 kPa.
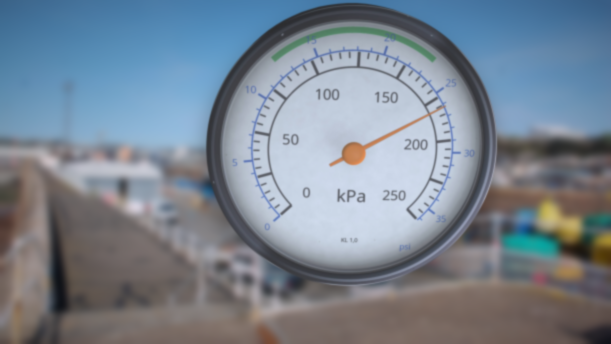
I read 180 kPa
